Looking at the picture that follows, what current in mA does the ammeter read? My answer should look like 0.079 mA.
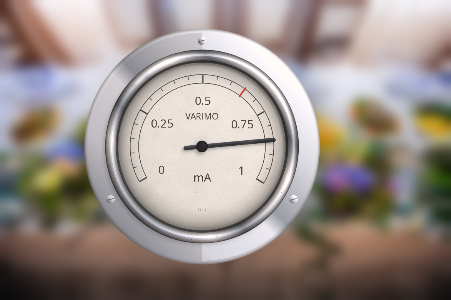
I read 0.85 mA
